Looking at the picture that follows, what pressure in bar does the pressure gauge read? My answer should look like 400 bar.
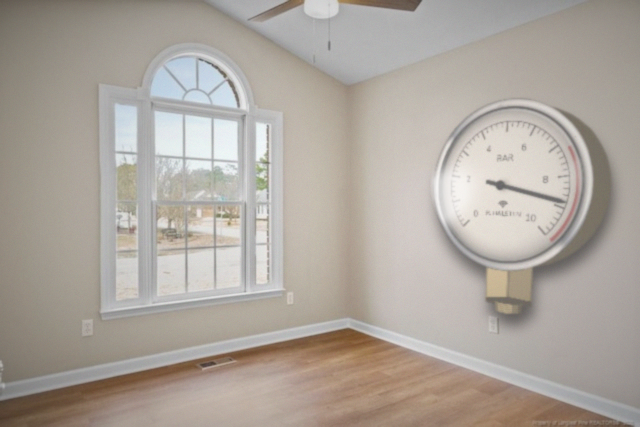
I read 8.8 bar
